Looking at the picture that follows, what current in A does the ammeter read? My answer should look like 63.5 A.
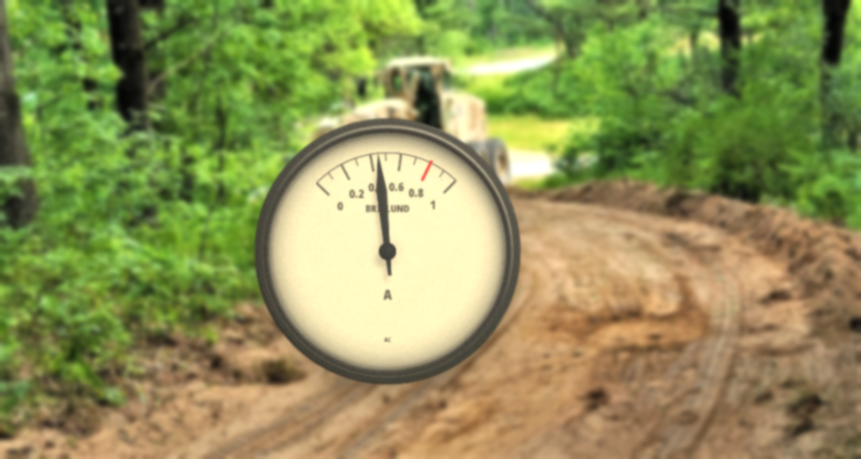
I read 0.45 A
